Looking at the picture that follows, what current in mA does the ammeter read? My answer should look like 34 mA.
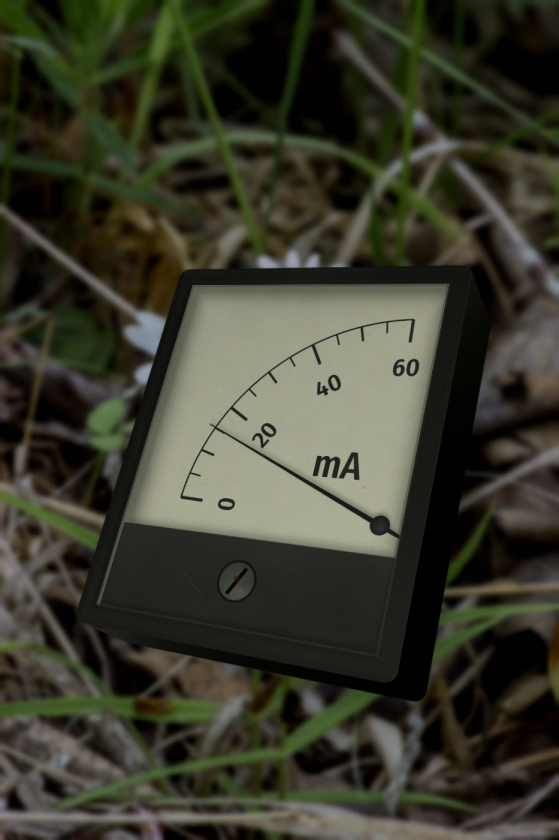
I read 15 mA
